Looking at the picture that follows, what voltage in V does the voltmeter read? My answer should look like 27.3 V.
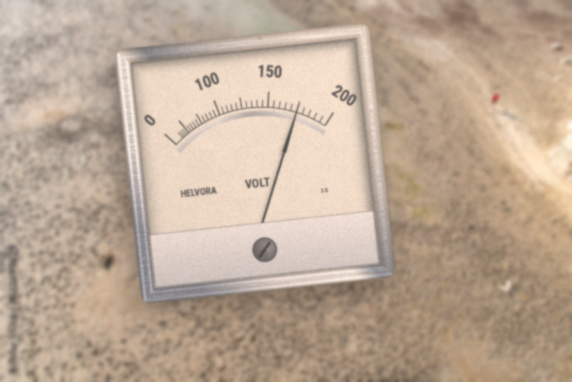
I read 175 V
